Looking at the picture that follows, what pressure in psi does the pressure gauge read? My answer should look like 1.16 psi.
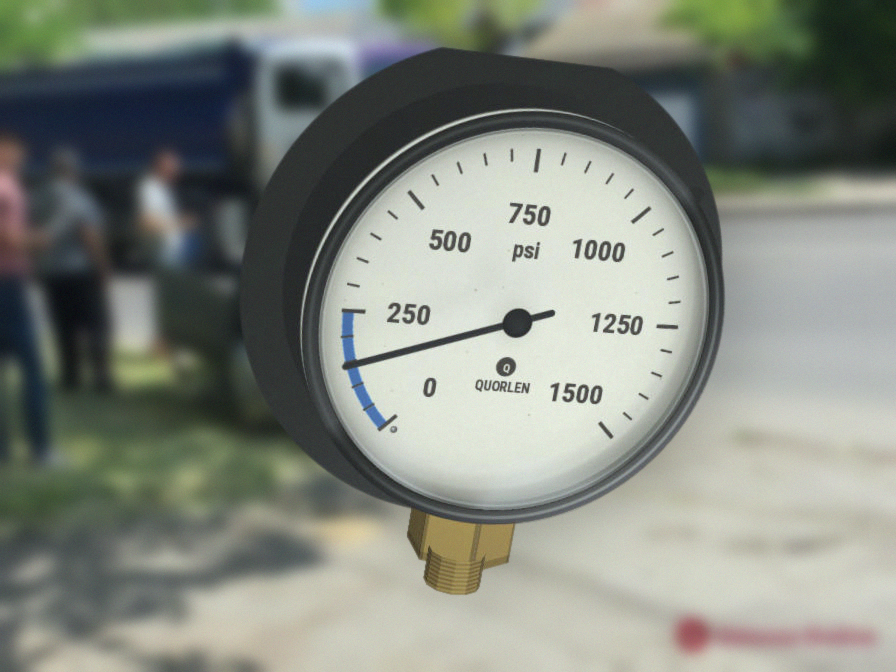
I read 150 psi
